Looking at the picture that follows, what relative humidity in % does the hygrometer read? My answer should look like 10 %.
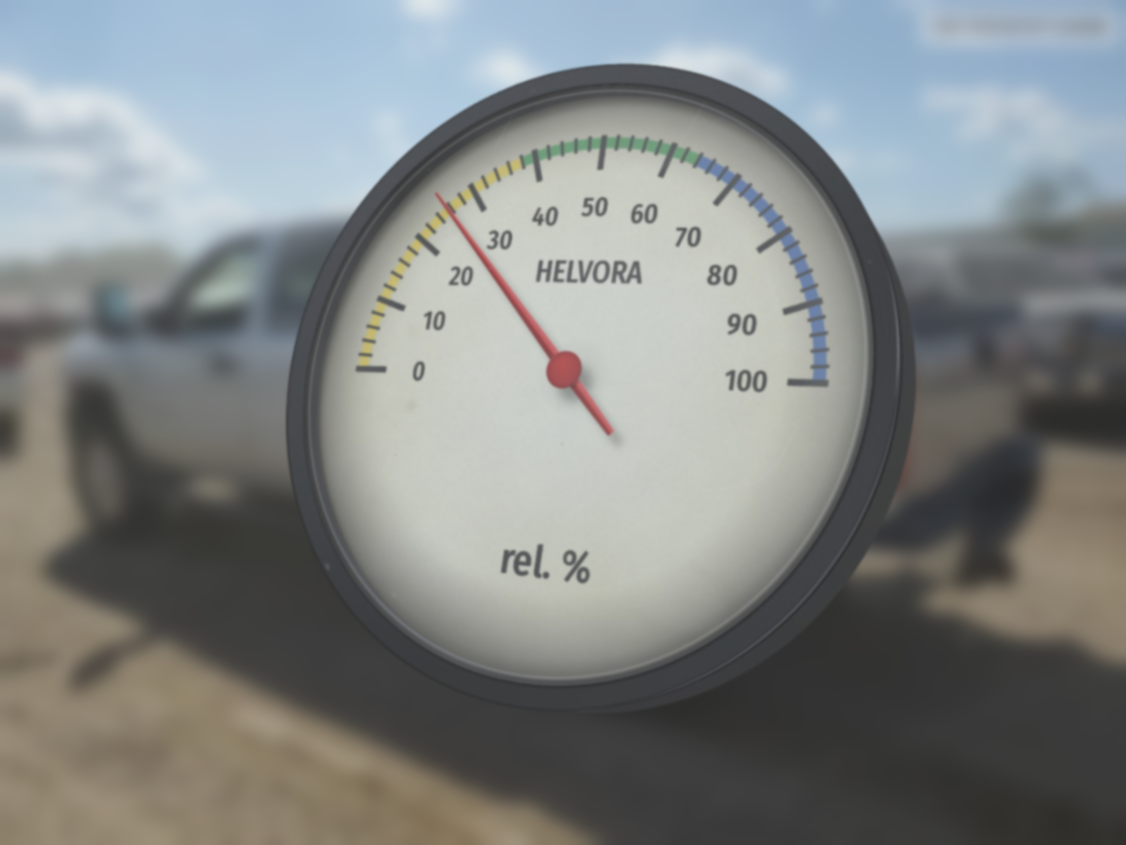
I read 26 %
